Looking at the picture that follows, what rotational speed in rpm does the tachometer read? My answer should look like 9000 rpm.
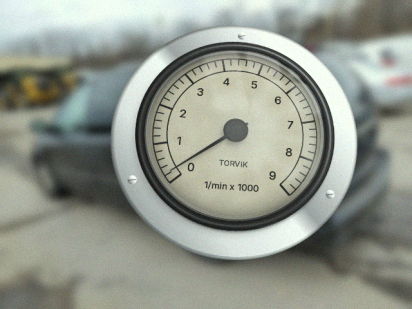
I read 200 rpm
